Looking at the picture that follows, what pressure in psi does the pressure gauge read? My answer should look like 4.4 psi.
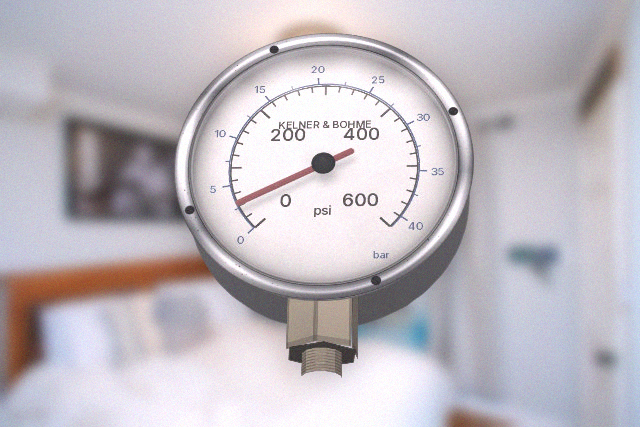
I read 40 psi
